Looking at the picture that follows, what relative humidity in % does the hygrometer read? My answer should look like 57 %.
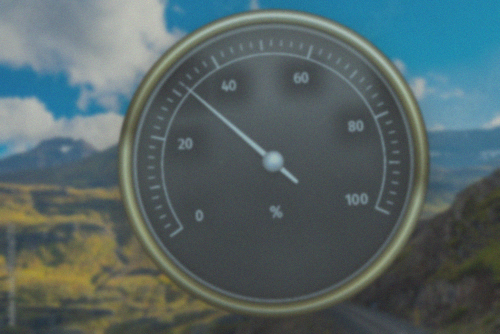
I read 32 %
